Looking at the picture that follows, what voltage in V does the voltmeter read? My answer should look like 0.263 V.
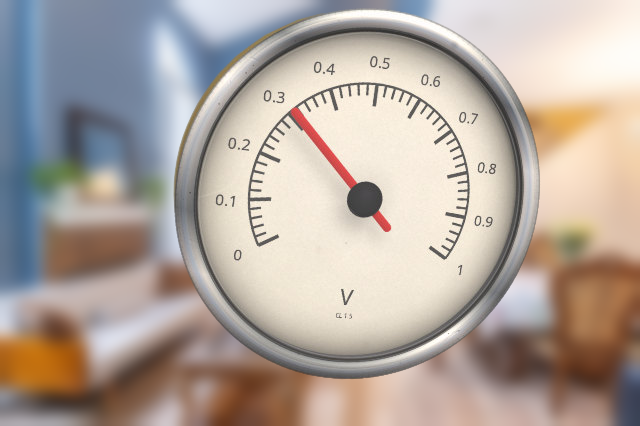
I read 0.31 V
